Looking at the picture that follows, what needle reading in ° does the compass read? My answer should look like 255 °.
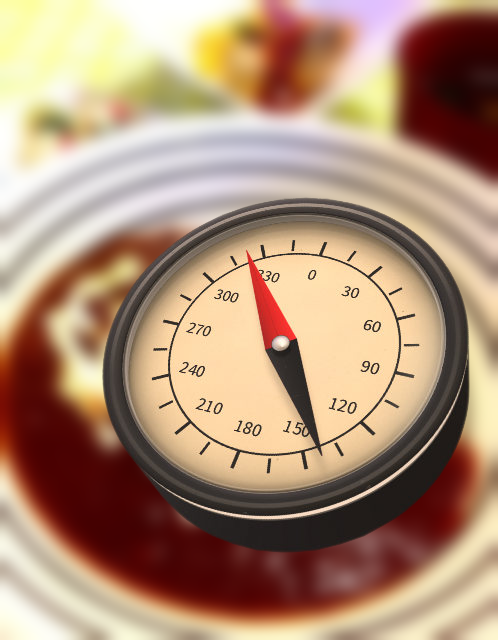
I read 322.5 °
